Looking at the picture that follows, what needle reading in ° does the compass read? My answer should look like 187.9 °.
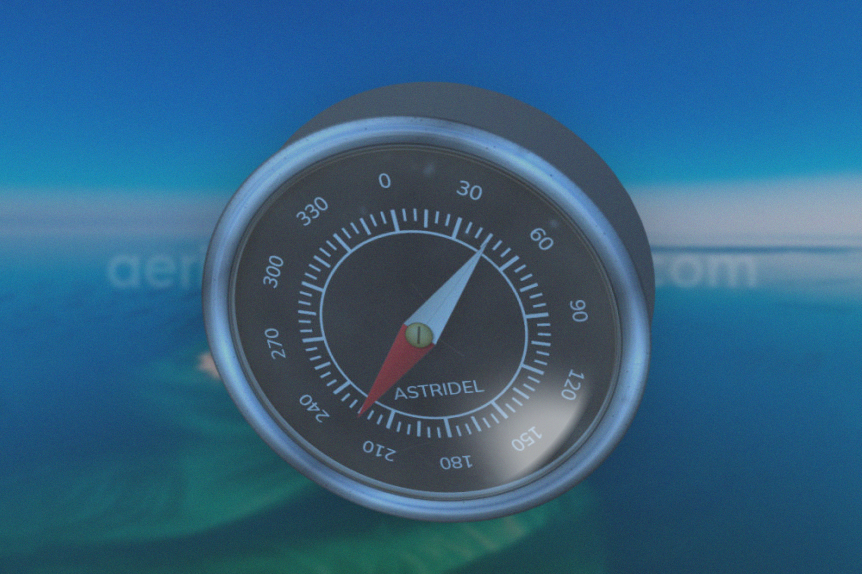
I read 225 °
